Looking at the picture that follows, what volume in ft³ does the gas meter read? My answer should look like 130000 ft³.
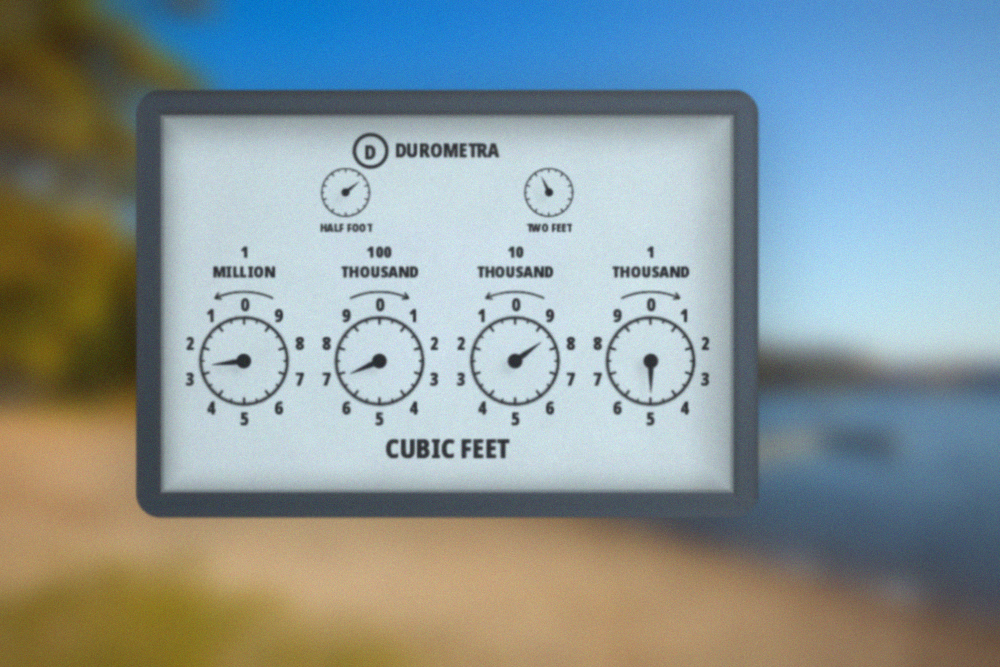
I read 268500 ft³
